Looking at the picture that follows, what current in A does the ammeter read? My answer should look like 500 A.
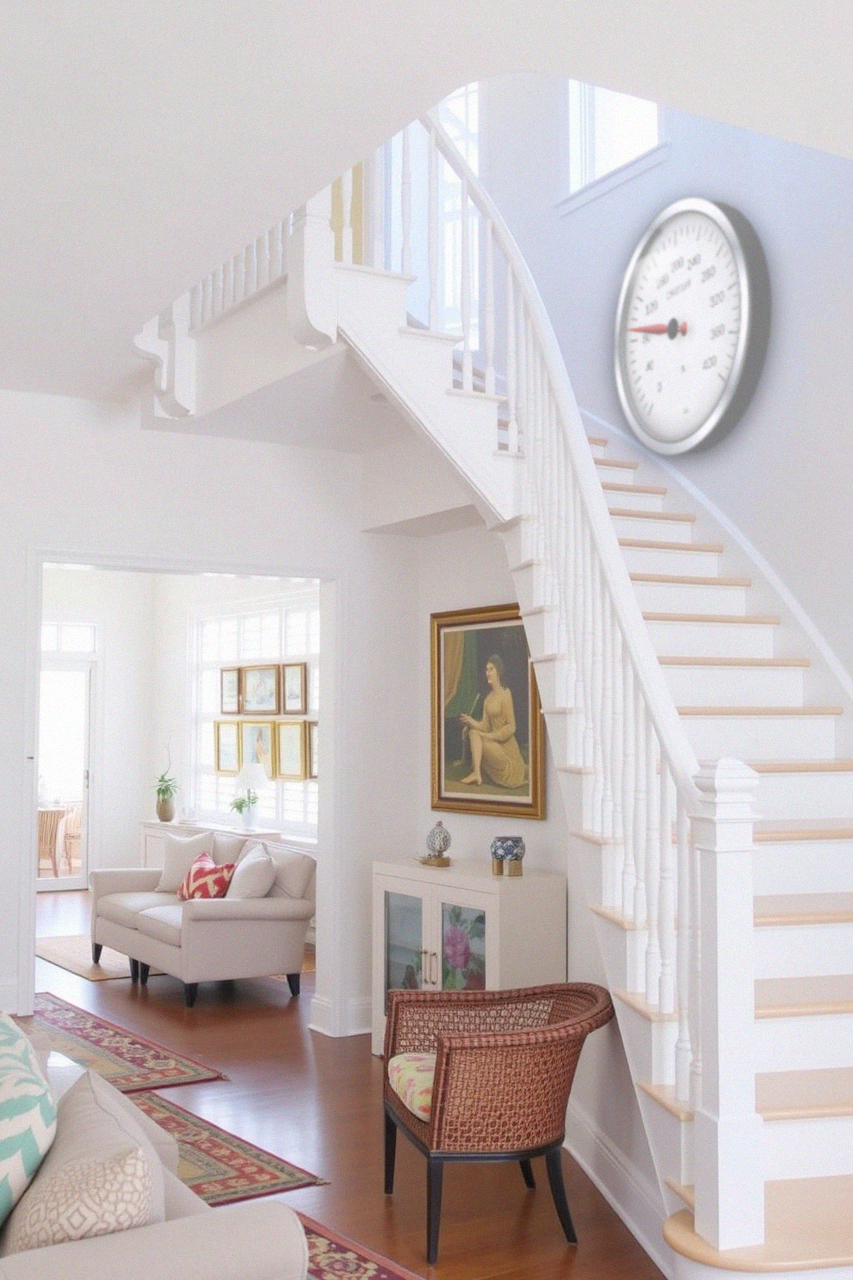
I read 90 A
